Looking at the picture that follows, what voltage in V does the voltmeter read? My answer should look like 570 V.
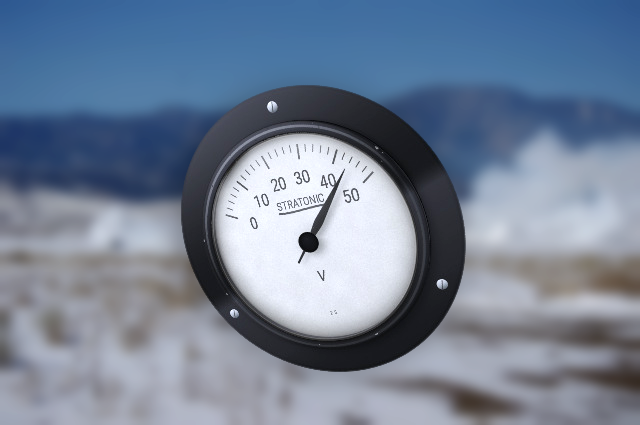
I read 44 V
